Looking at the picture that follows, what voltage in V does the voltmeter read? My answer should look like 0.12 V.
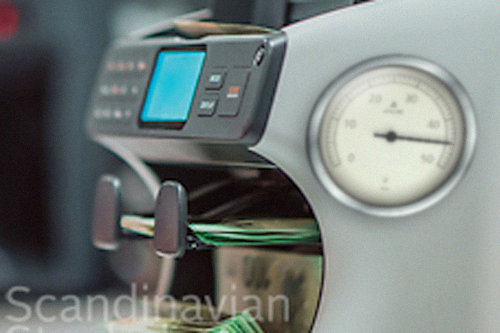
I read 45 V
